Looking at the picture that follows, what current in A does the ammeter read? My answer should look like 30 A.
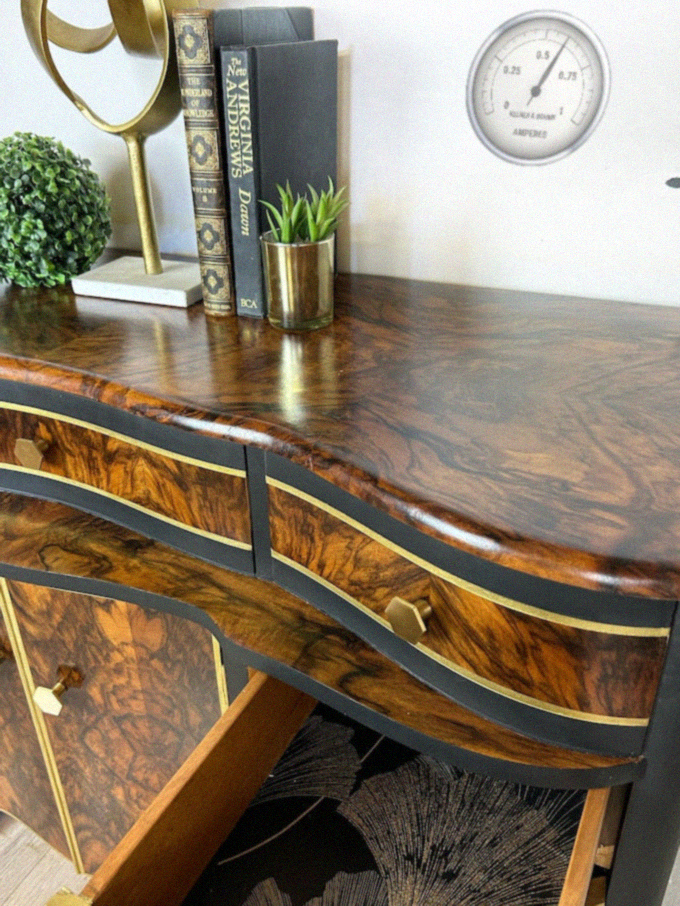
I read 0.6 A
